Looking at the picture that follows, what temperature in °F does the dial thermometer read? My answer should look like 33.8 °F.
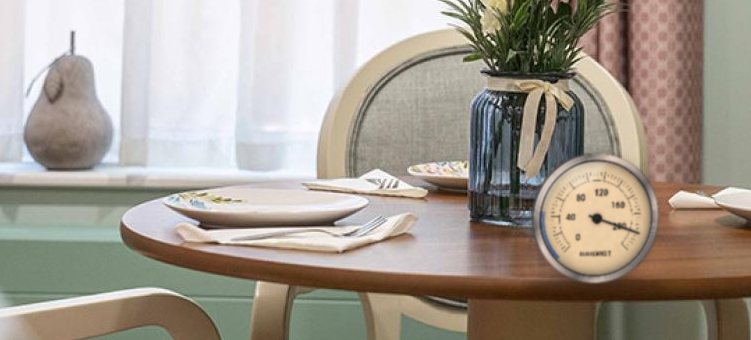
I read 200 °F
